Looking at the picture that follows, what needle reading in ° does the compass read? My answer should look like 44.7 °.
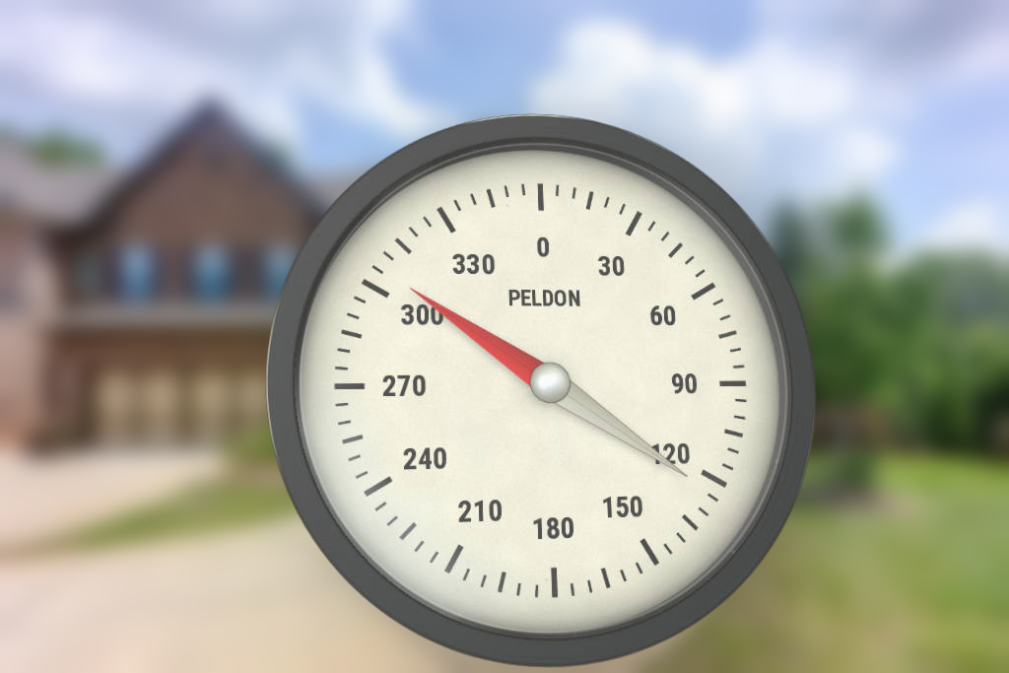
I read 305 °
